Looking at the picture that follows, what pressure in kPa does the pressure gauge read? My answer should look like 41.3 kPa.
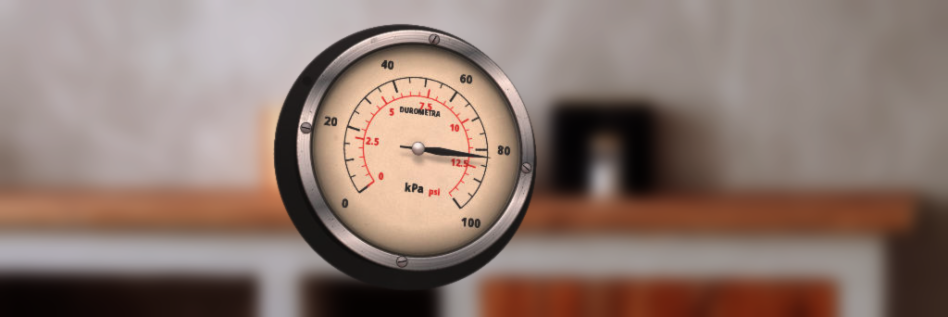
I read 82.5 kPa
